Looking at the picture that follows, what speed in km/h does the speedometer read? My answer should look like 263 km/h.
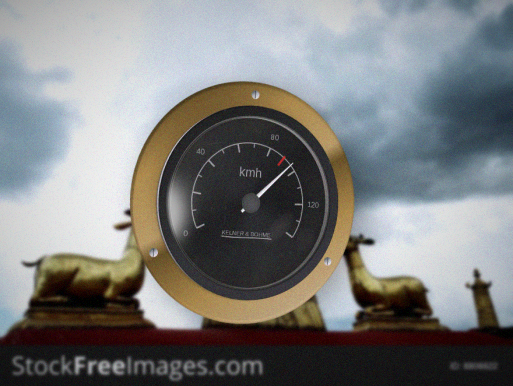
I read 95 km/h
